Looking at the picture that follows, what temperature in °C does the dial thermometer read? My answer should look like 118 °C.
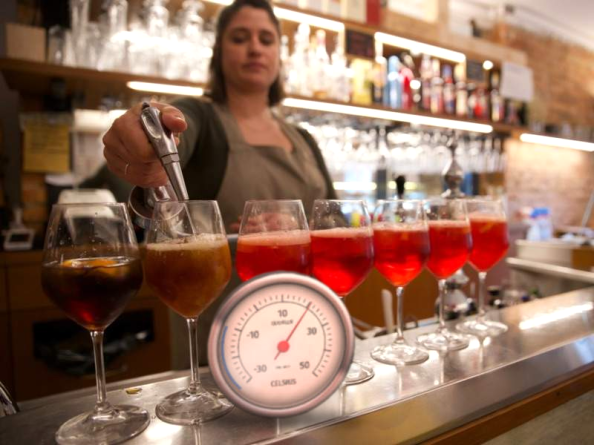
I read 20 °C
